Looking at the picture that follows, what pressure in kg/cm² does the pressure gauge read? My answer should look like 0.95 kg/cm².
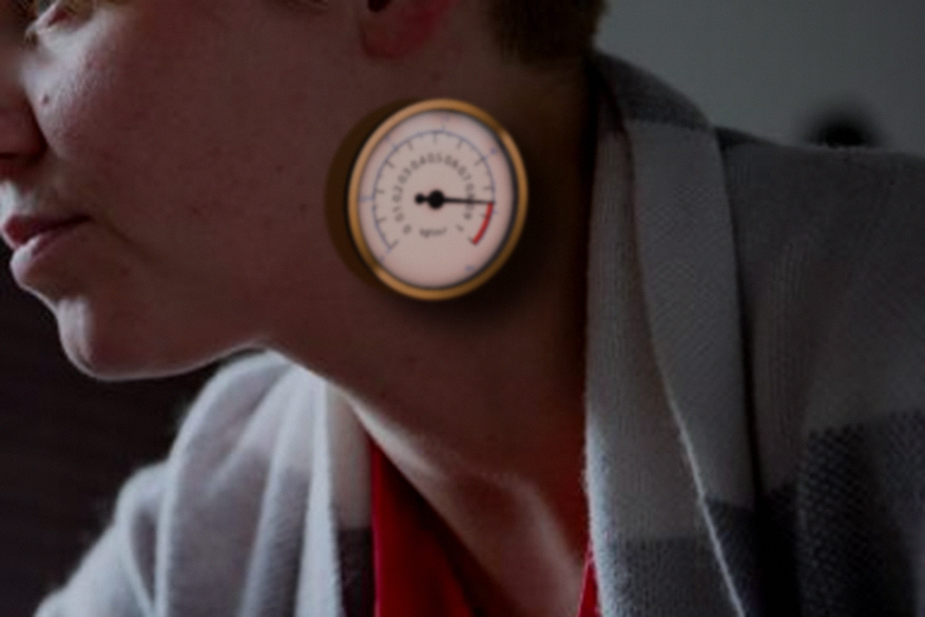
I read 0.85 kg/cm²
